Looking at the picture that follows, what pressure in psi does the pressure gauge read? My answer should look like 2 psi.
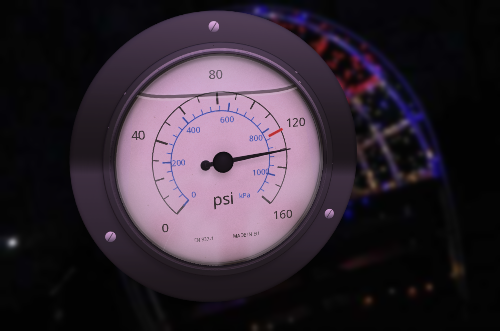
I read 130 psi
